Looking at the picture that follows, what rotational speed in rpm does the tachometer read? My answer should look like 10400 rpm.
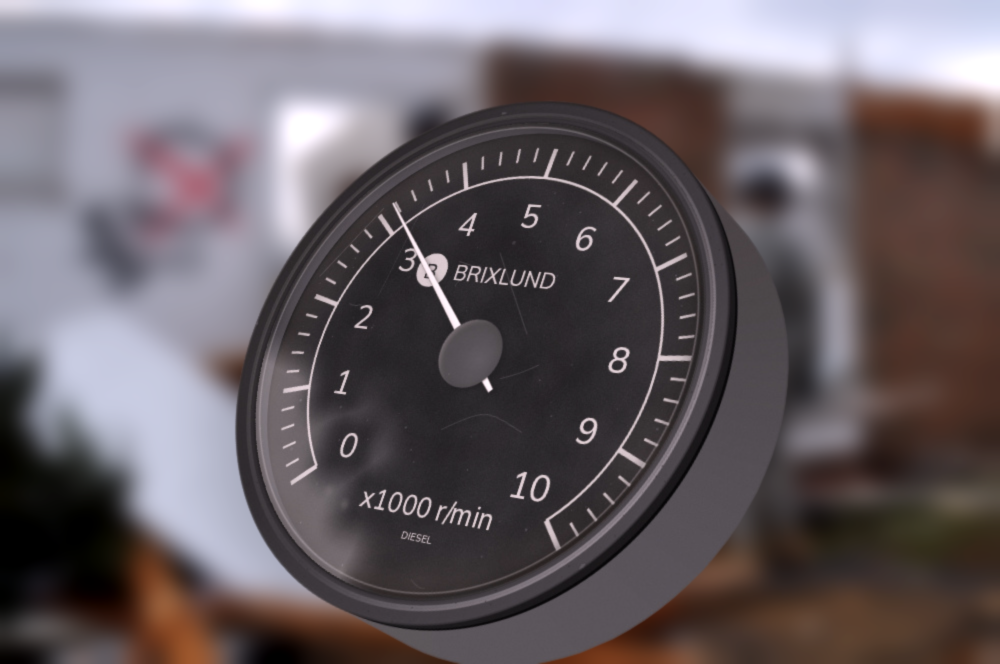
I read 3200 rpm
